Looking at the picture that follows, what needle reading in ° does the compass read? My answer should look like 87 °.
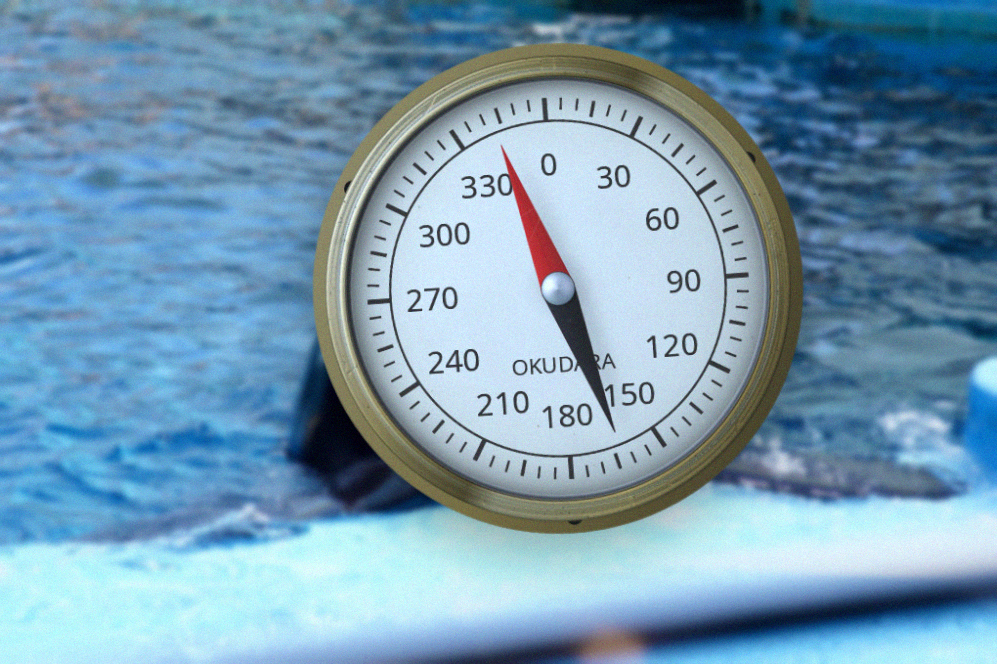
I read 342.5 °
